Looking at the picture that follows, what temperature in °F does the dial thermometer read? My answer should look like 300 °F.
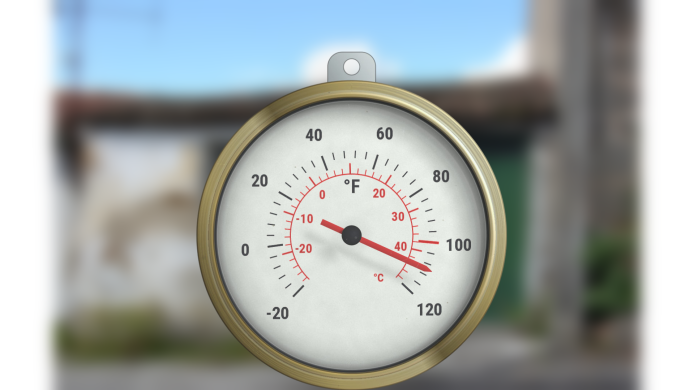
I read 110 °F
